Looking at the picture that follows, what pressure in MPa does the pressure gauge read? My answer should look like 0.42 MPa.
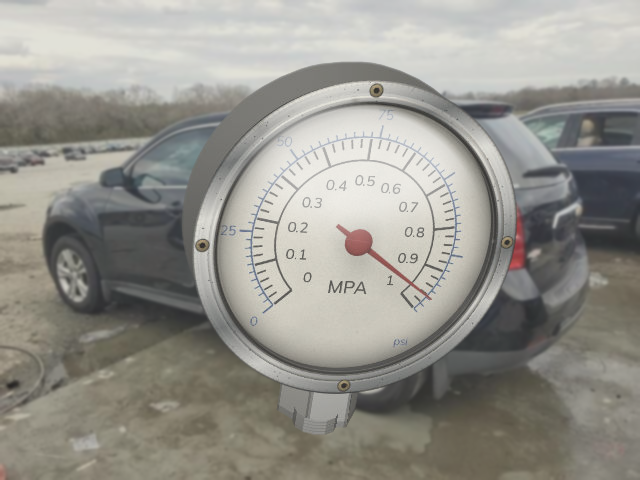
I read 0.96 MPa
